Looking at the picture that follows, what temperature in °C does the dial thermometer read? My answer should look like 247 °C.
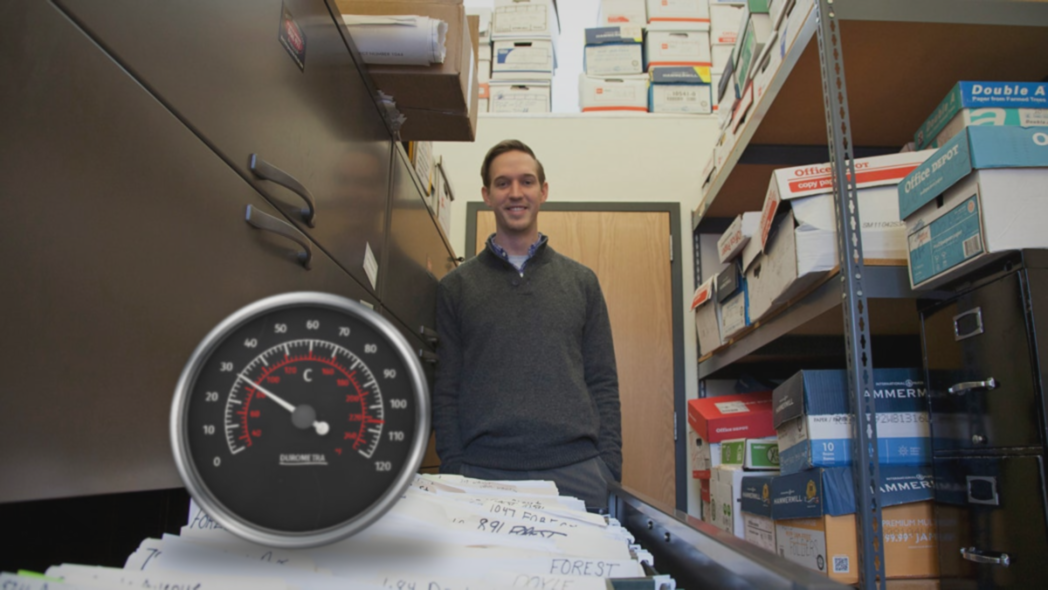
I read 30 °C
